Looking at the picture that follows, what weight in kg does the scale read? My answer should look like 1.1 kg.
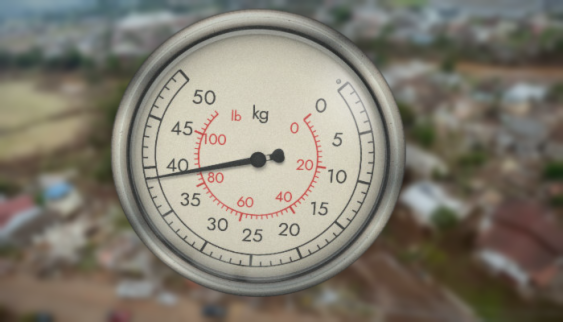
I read 39 kg
